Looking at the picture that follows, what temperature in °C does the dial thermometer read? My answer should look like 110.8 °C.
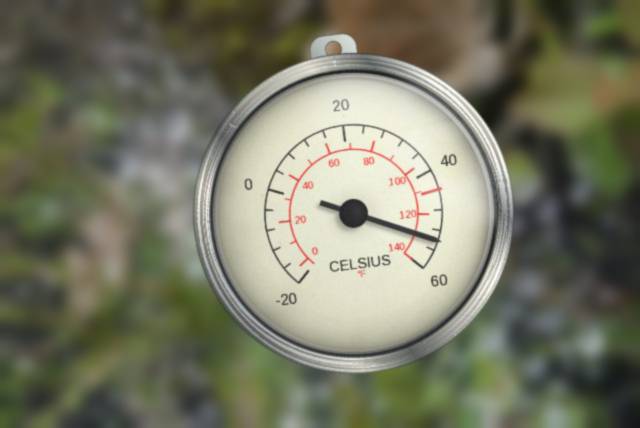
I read 54 °C
